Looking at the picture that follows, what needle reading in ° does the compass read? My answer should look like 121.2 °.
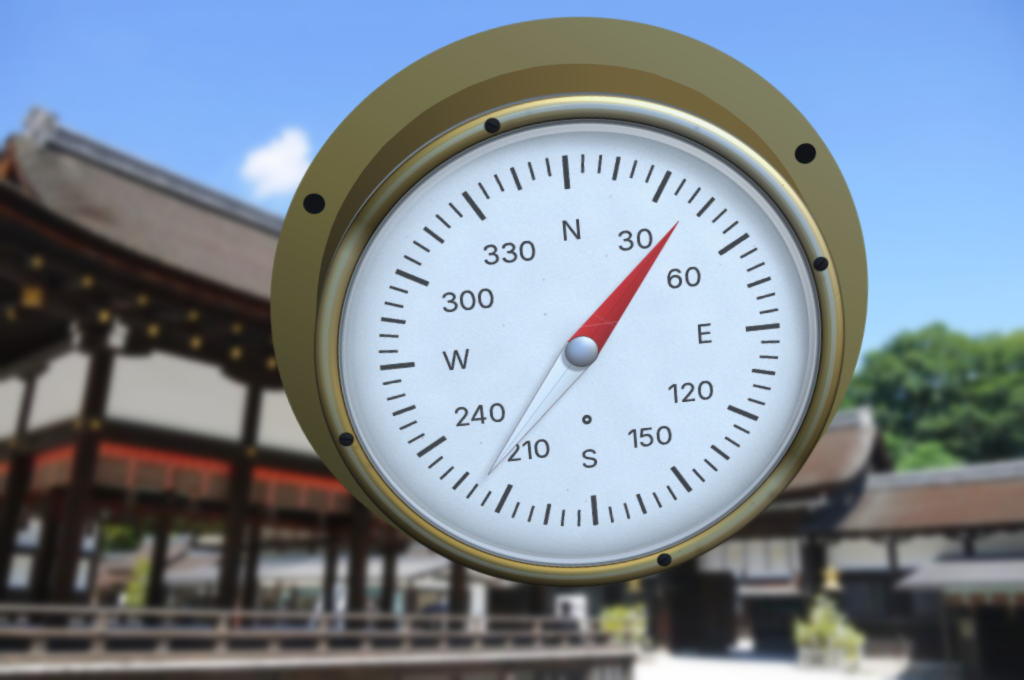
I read 40 °
